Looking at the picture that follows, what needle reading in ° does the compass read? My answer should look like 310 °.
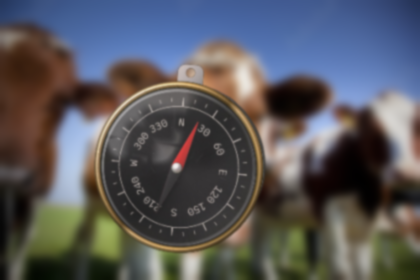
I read 20 °
